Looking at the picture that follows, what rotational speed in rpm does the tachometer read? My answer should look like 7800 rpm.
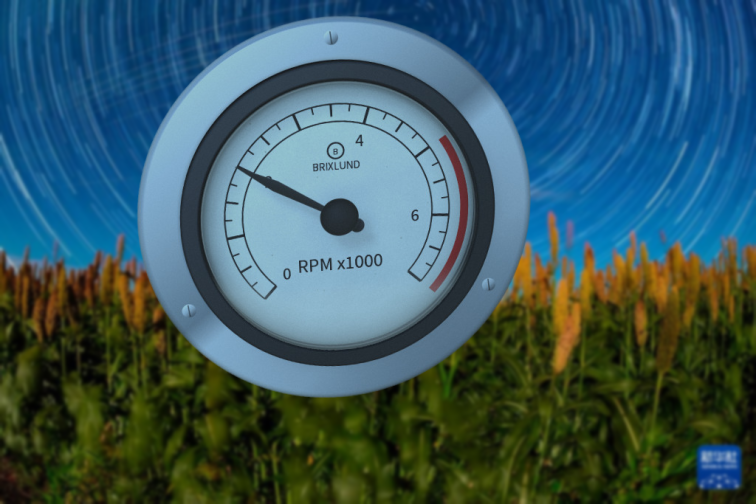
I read 2000 rpm
